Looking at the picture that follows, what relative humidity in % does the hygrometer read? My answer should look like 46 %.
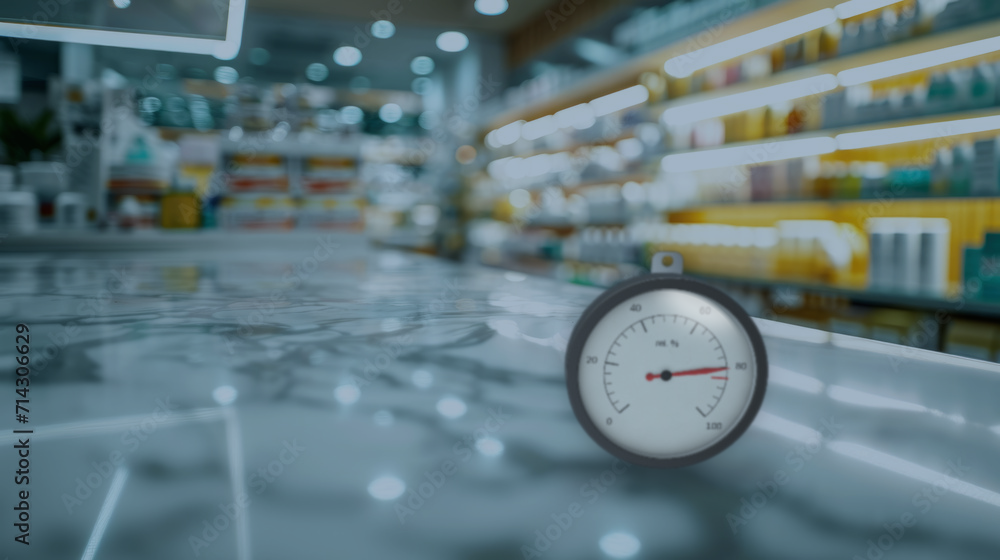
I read 80 %
